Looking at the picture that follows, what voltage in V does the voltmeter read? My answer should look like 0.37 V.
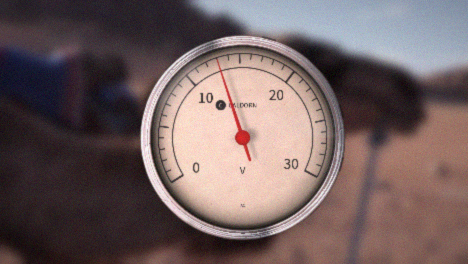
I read 13 V
